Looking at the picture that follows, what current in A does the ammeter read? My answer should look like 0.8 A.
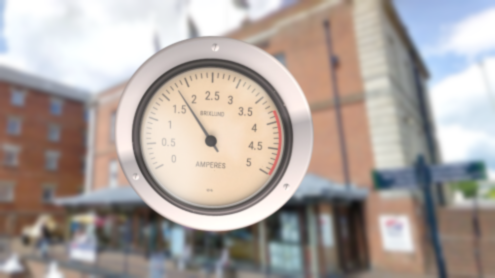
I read 1.8 A
